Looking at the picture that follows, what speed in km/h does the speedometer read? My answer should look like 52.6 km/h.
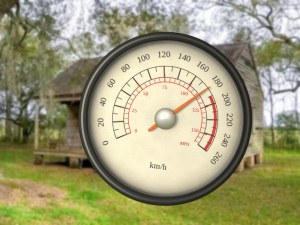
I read 180 km/h
